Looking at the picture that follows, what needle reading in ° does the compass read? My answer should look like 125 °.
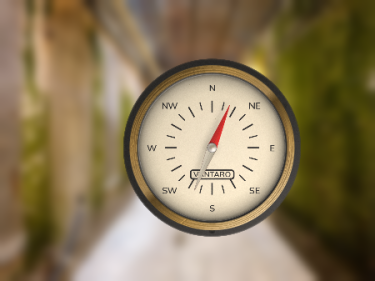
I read 22.5 °
